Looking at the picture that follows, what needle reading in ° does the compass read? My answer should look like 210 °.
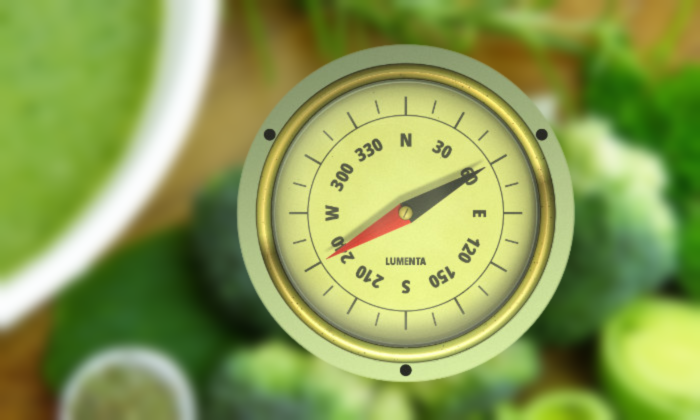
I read 240 °
